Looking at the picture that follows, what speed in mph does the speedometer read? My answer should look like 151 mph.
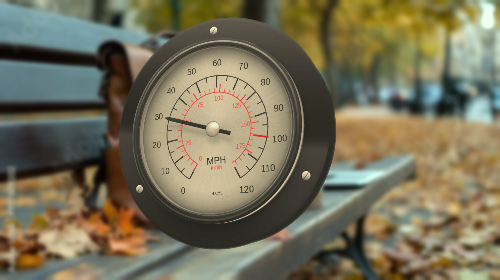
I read 30 mph
